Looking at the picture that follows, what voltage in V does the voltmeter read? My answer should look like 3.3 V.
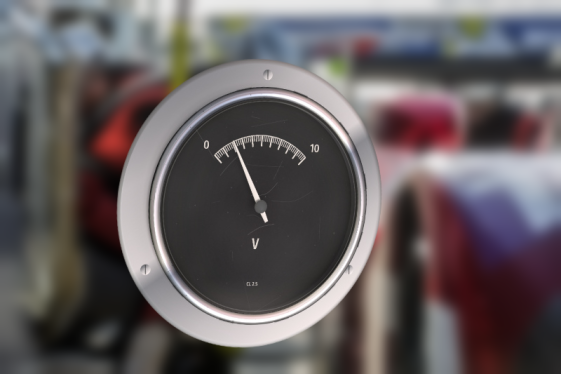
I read 2 V
